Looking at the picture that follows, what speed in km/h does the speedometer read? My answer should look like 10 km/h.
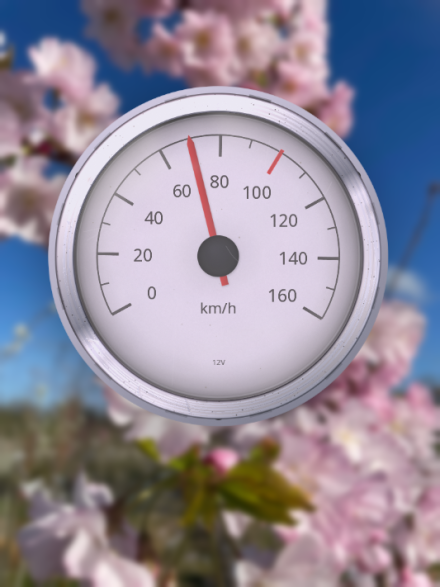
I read 70 km/h
